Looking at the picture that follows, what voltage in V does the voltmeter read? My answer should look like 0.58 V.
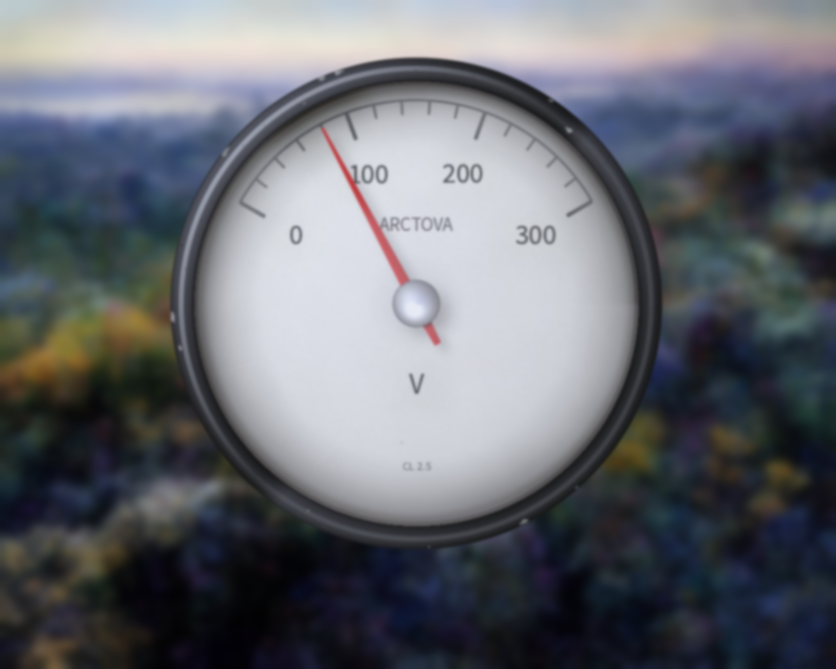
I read 80 V
